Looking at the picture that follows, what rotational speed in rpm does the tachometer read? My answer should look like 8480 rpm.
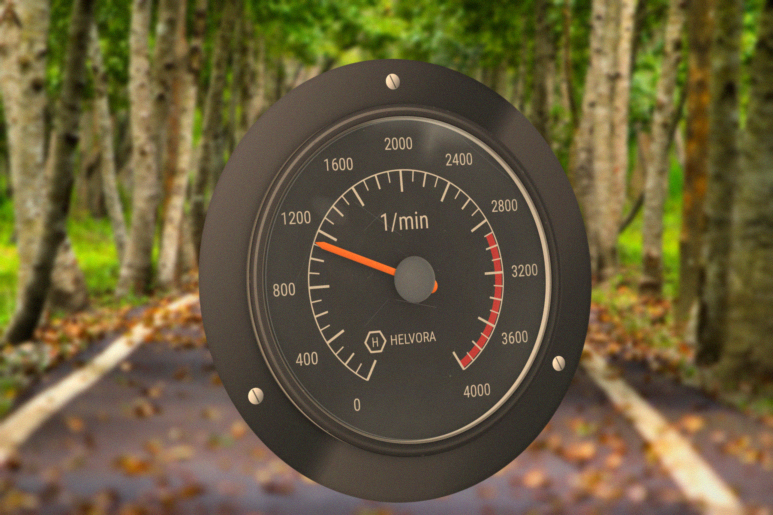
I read 1100 rpm
